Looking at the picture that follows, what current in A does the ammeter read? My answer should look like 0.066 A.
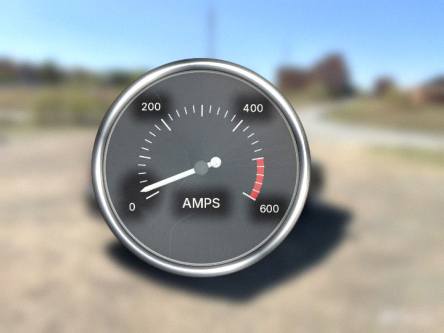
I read 20 A
